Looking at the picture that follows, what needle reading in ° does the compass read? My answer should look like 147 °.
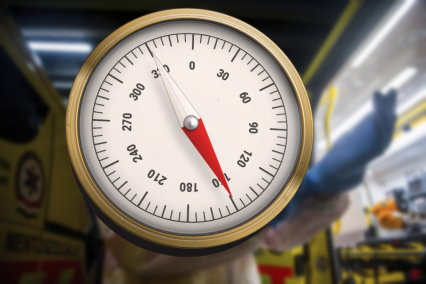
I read 150 °
